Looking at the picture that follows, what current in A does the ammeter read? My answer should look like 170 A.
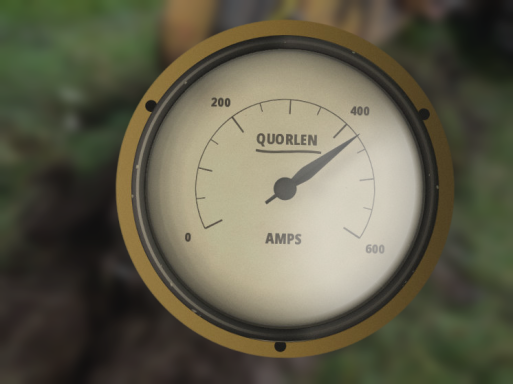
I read 425 A
